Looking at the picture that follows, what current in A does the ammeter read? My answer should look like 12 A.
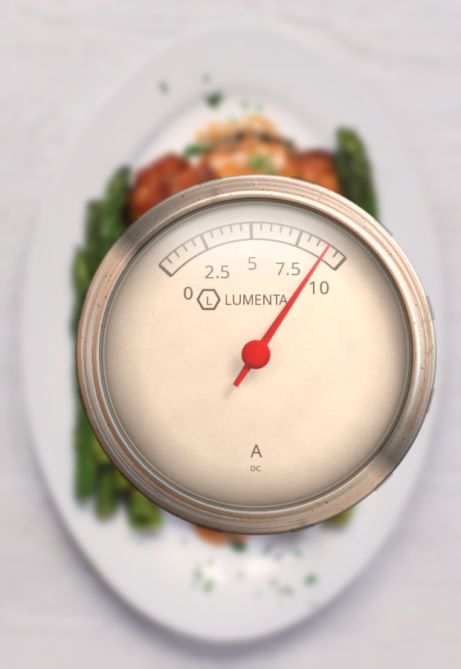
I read 9 A
